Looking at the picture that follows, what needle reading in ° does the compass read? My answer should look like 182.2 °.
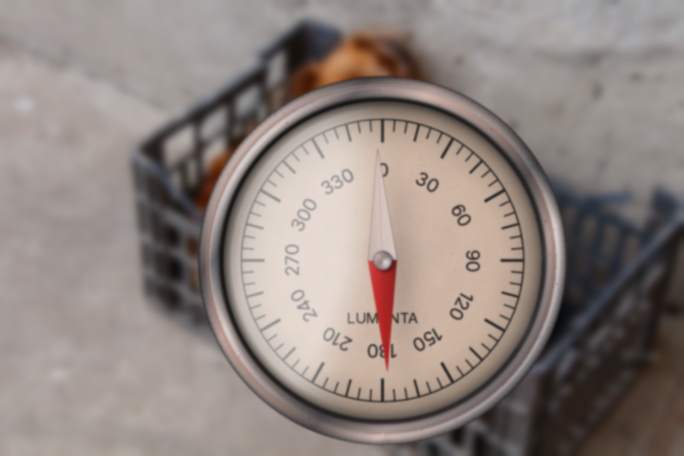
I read 177.5 °
